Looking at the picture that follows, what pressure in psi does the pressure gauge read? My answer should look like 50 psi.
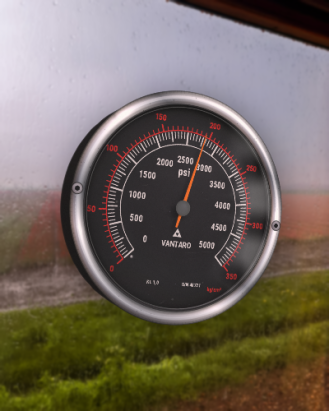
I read 2750 psi
